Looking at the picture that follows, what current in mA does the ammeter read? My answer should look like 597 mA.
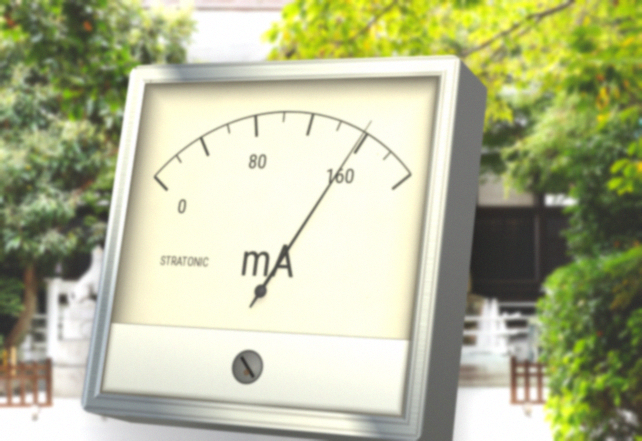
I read 160 mA
